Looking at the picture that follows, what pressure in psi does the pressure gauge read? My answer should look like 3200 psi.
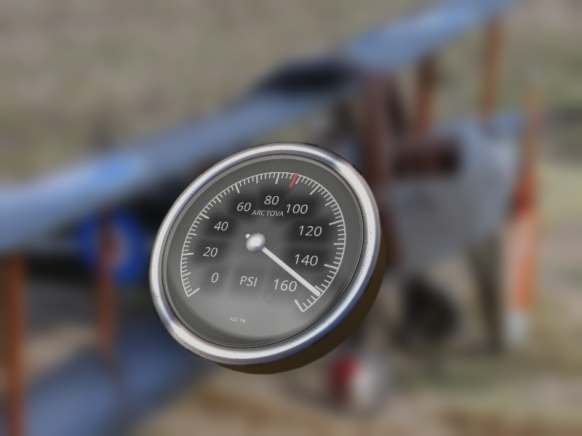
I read 152 psi
